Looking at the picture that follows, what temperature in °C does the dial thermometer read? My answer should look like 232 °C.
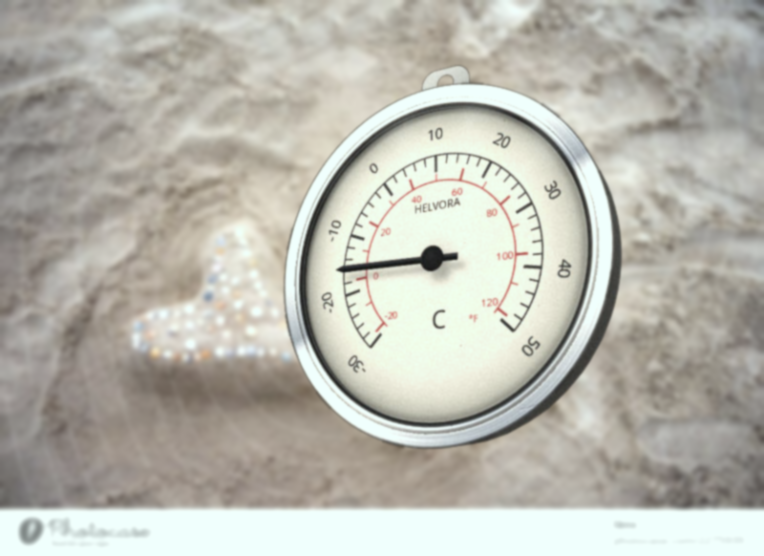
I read -16 °C
